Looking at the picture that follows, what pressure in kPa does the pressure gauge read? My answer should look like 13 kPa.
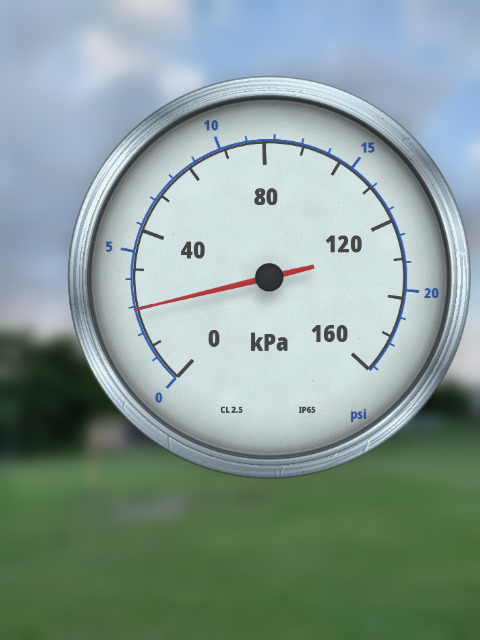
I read 20 kPa
